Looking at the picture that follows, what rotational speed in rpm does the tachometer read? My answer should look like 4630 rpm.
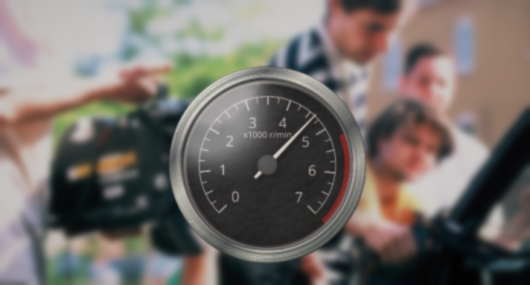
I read 4625 rpm
